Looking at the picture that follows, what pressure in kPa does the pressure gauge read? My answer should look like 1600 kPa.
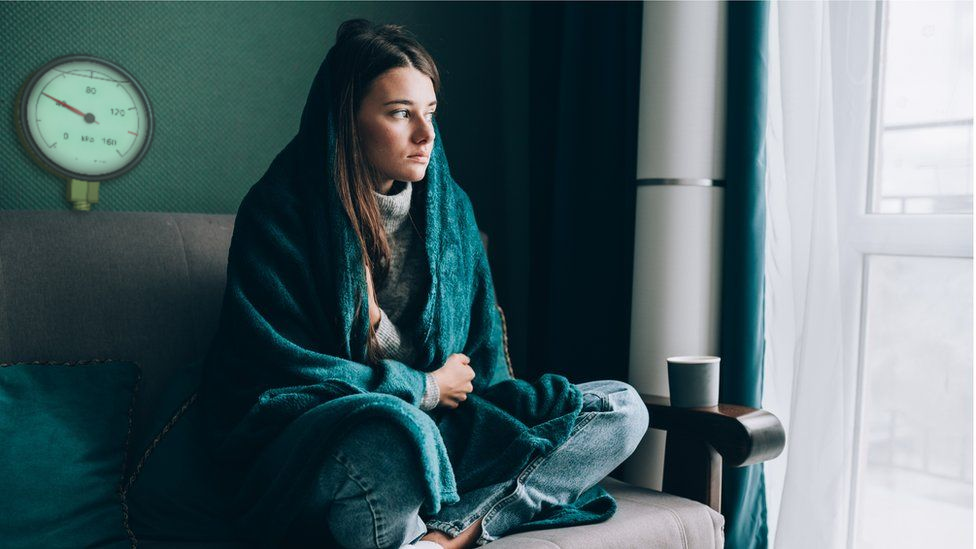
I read 40 kPa
